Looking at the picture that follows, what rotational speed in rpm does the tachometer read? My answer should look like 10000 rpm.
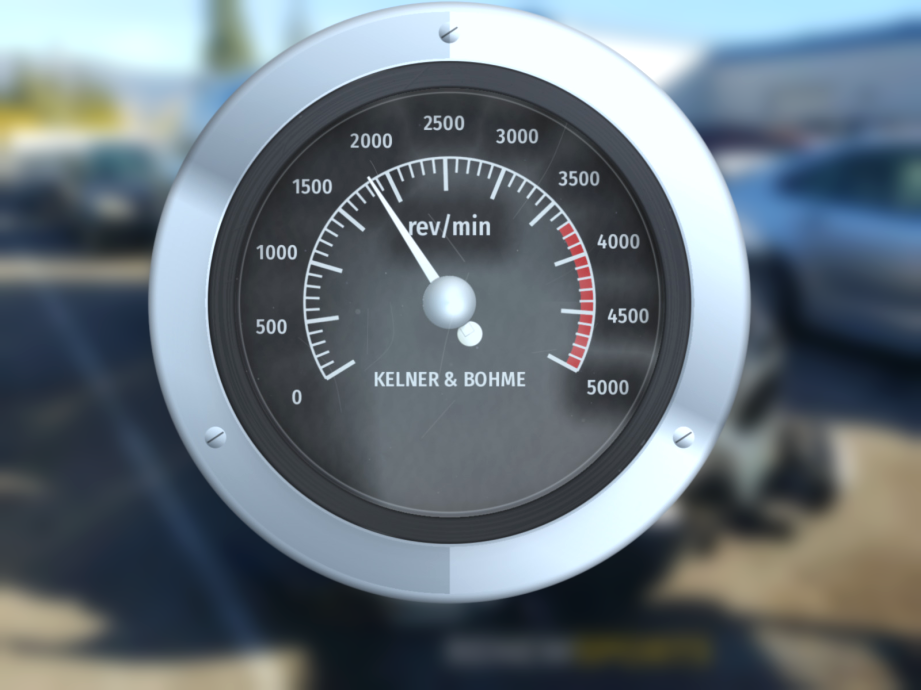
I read 1850 rpm
